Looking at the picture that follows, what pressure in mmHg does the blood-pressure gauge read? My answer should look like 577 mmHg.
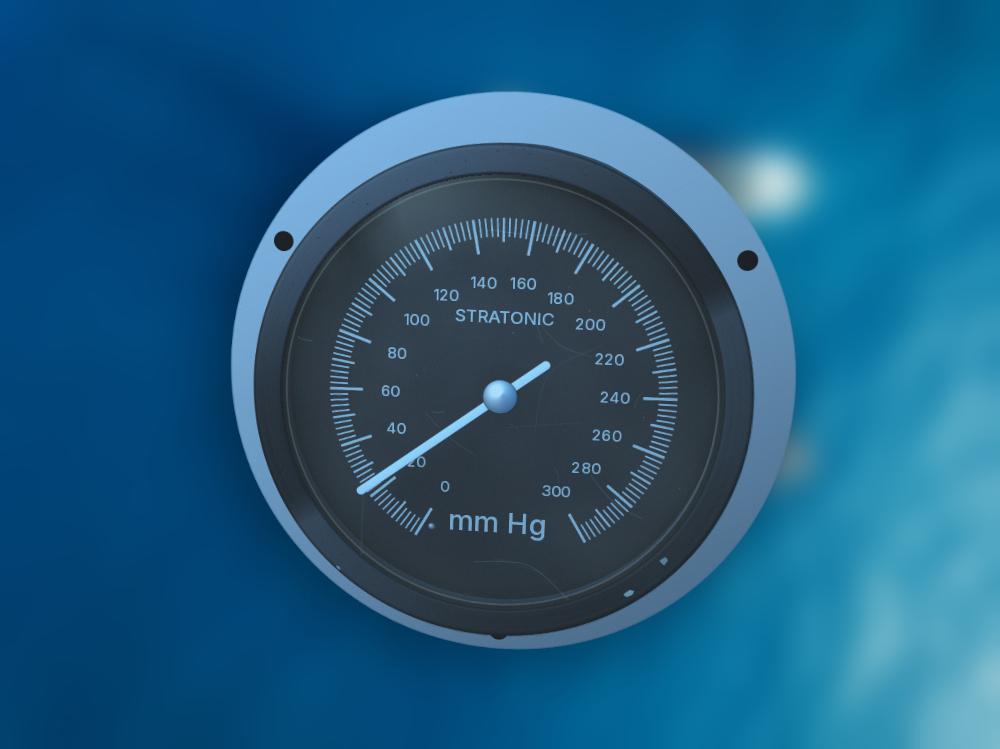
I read 24 mmHg
